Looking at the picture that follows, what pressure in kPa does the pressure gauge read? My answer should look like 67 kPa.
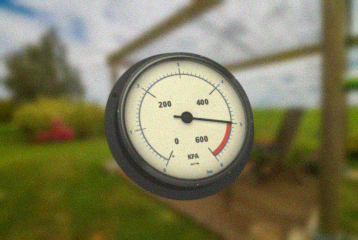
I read 500 kPa
